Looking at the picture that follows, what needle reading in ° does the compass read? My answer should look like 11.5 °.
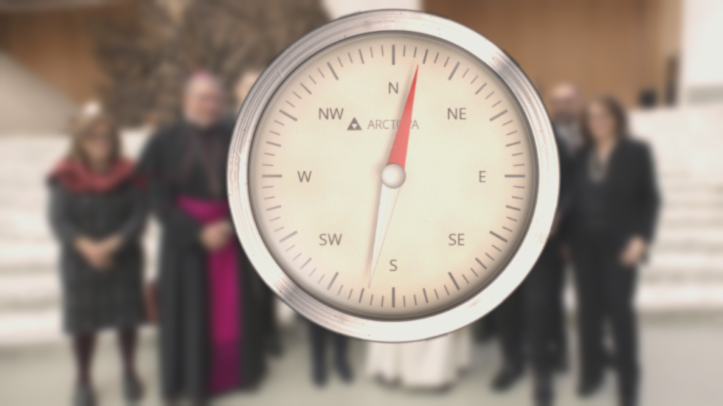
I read 12.5 °
